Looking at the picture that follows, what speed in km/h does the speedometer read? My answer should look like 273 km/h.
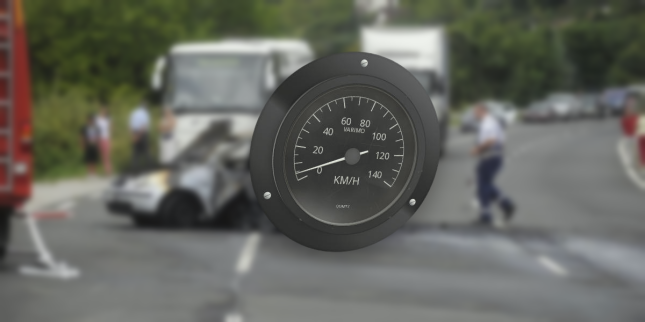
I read 5 km/h
